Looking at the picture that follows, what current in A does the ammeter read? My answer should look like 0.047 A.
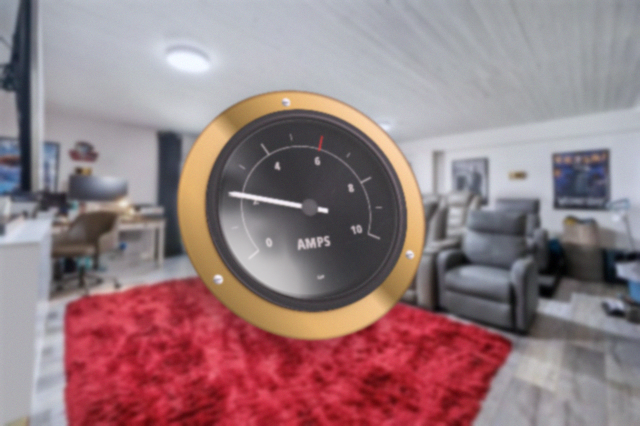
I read 2 A
